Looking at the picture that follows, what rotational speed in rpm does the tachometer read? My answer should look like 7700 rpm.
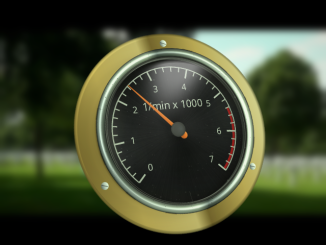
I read 2400 rpm
